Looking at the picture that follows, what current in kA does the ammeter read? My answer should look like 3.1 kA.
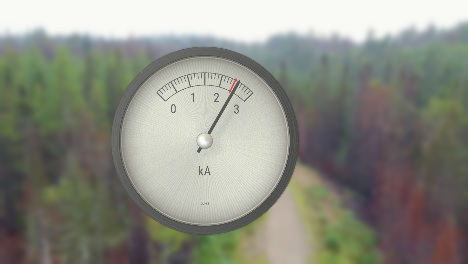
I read 2.5 kA
